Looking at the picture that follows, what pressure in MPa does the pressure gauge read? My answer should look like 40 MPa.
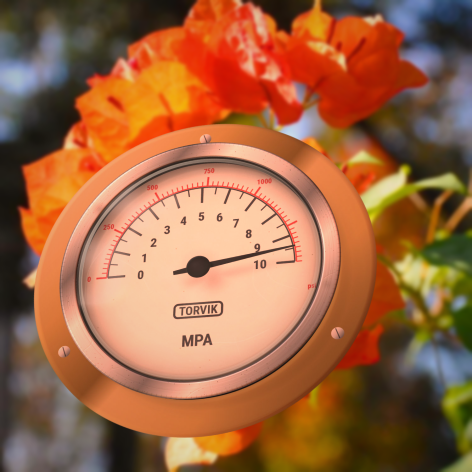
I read 9.5 MPa
